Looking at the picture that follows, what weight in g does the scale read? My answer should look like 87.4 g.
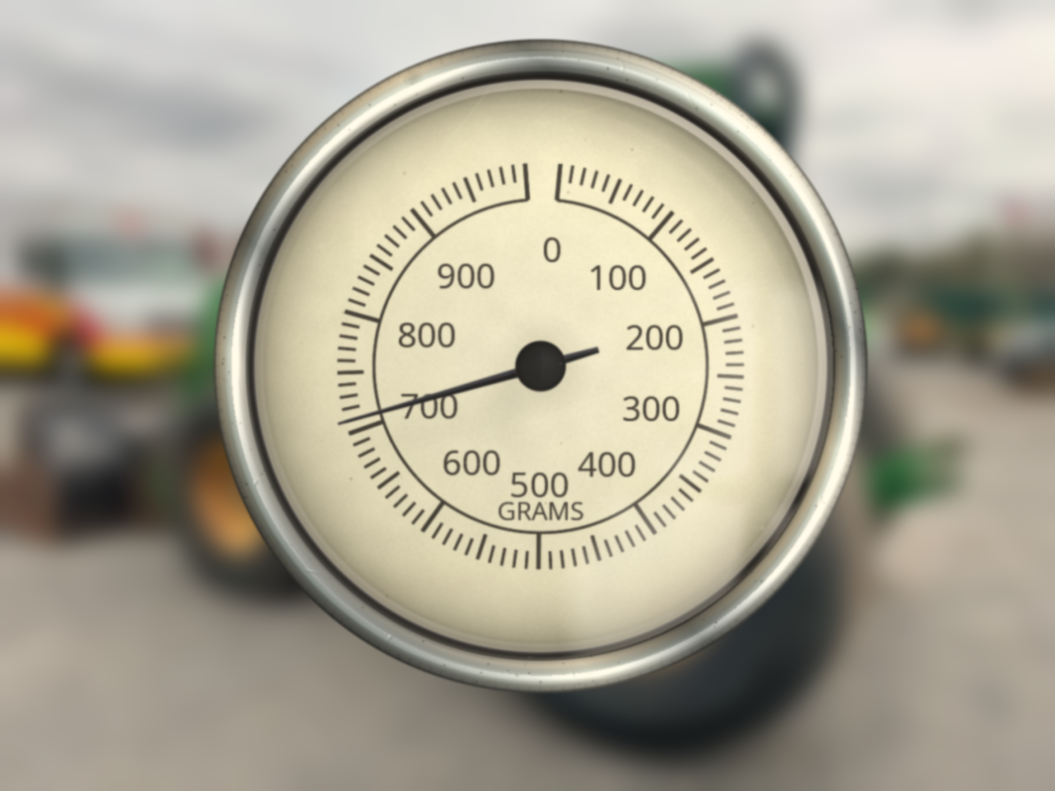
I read 710 g
